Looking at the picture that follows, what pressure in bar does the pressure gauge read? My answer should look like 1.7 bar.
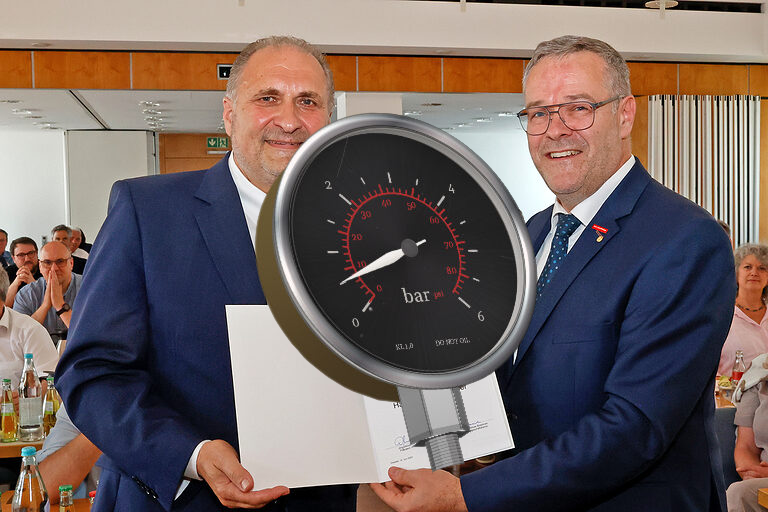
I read 0.5 bar
